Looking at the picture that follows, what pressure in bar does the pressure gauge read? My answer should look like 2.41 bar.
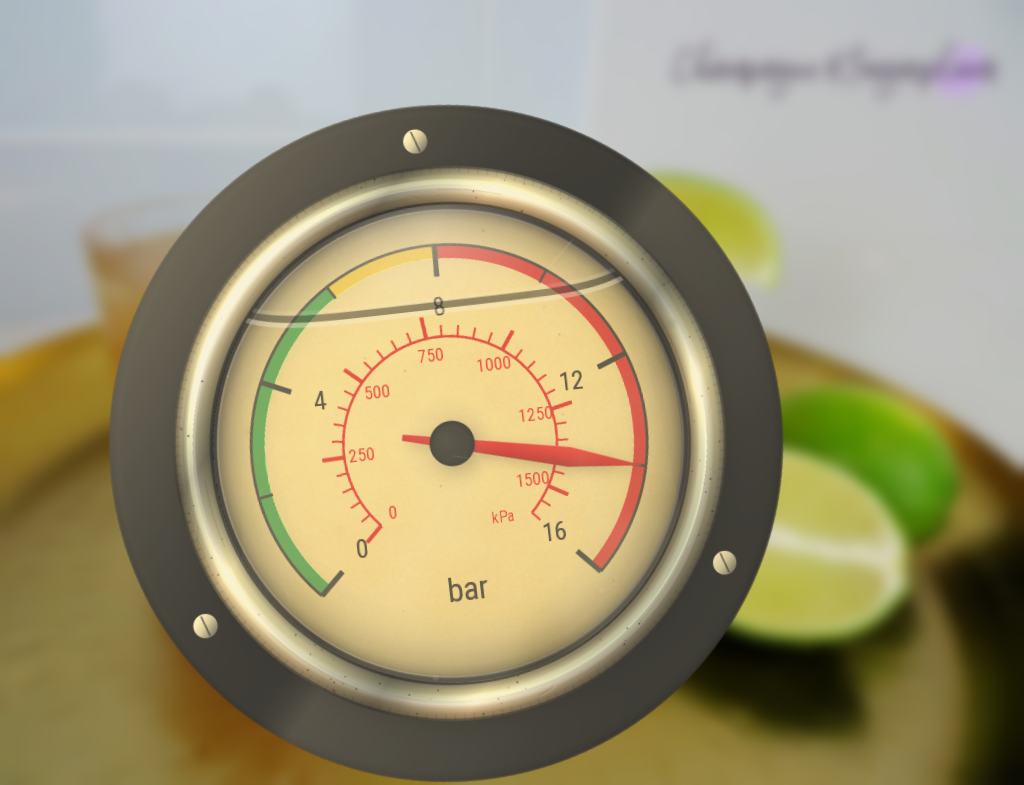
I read 14 bar
